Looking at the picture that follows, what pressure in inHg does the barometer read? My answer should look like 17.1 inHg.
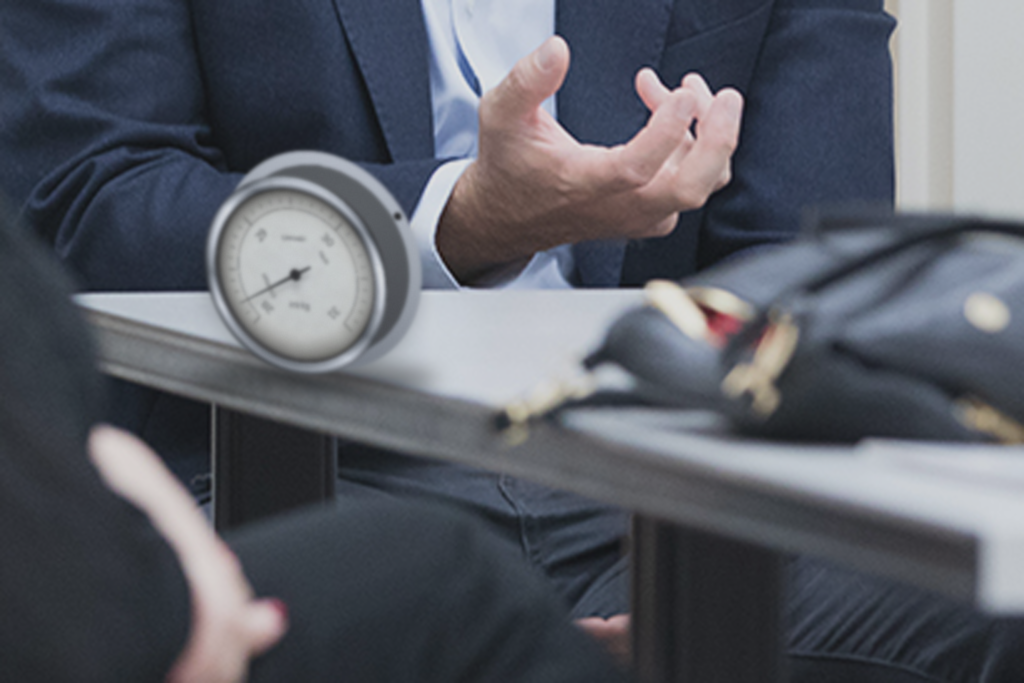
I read 28.2 inHg
